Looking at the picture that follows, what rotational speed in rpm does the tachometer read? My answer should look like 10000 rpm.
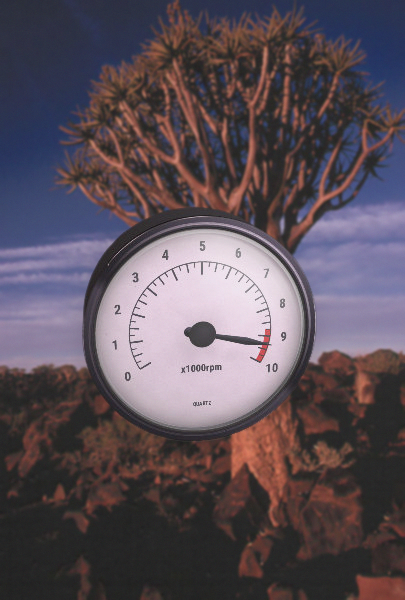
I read 9250 rpm
